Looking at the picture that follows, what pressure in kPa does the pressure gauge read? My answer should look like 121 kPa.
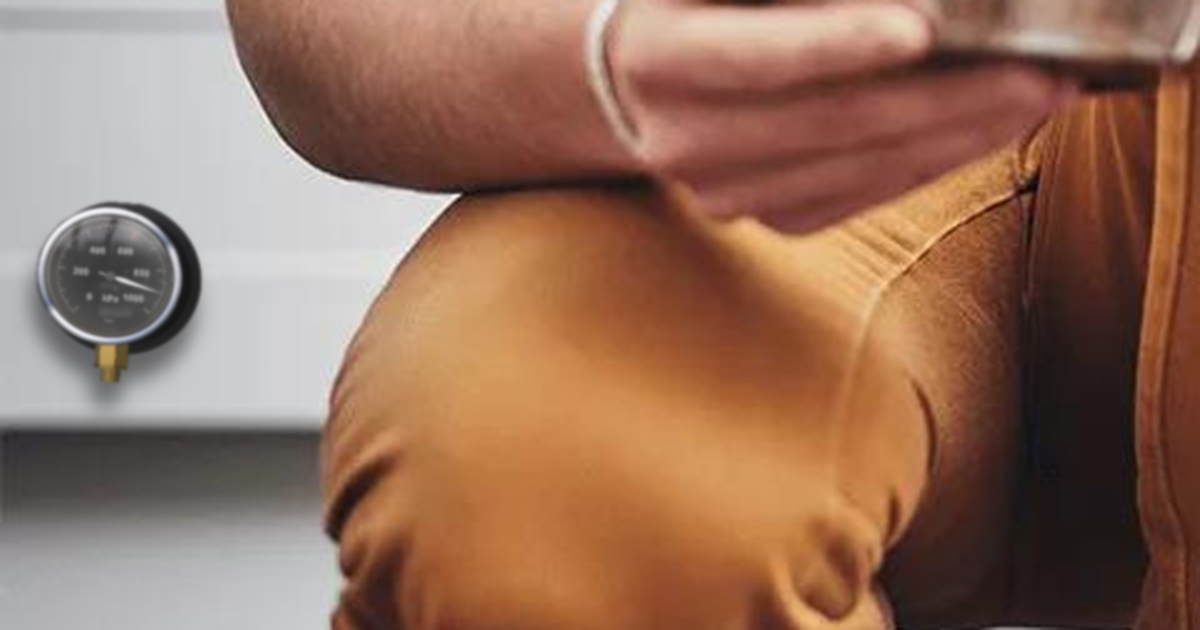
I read 900 kPa
